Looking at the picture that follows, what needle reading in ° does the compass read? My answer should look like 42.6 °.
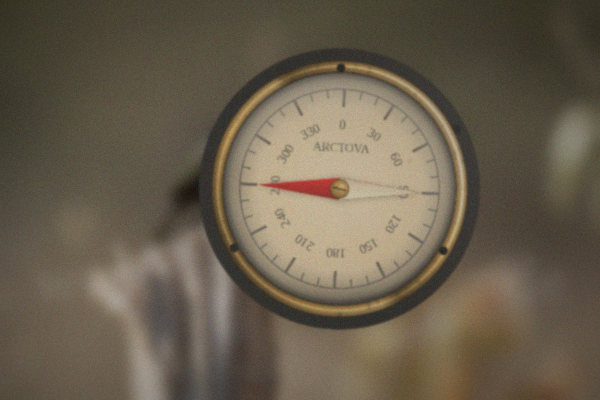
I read 270 °
